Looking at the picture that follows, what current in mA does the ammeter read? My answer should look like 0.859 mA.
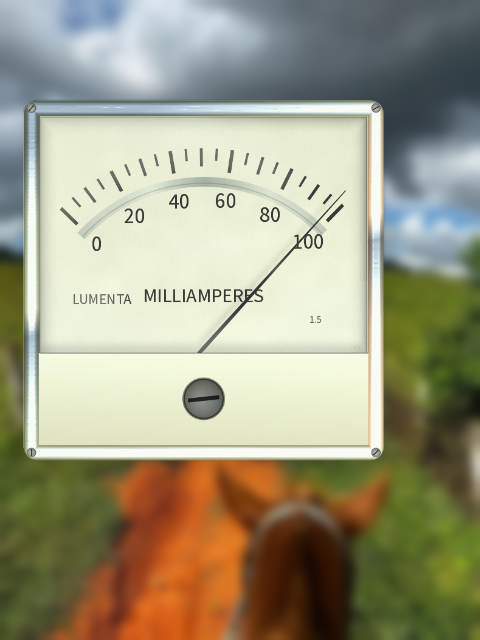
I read 97.5 mA
